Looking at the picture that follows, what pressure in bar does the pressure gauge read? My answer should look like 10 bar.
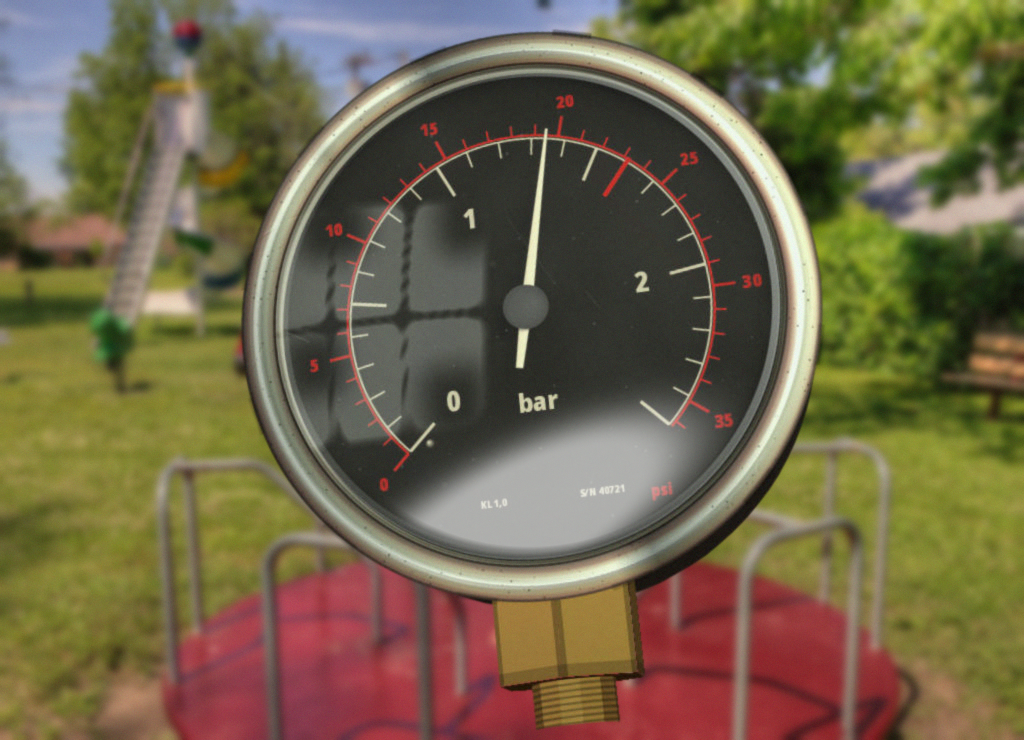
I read 1.35 bar
